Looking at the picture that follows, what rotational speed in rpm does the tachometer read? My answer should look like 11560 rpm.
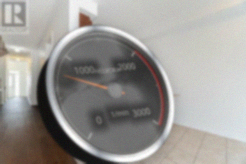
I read 750 rpm
